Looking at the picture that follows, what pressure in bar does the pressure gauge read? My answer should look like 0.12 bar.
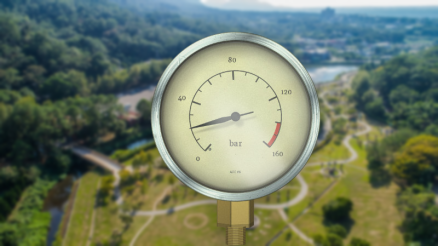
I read 20 bar
